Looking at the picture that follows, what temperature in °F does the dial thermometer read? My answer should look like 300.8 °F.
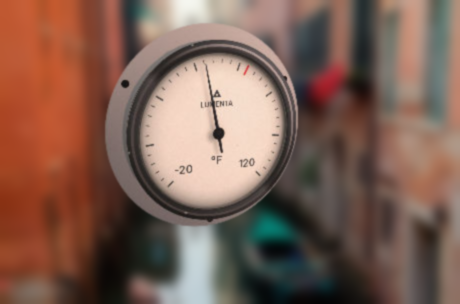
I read 44 °F
